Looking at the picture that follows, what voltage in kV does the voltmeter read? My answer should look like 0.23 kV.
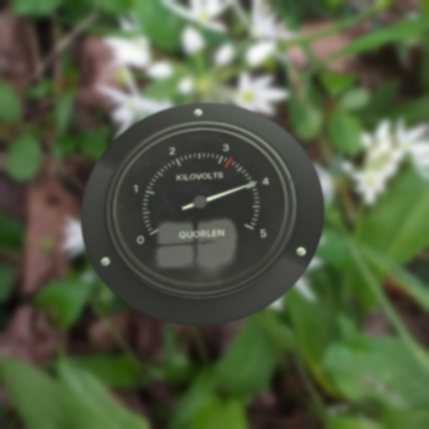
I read 4 kV
